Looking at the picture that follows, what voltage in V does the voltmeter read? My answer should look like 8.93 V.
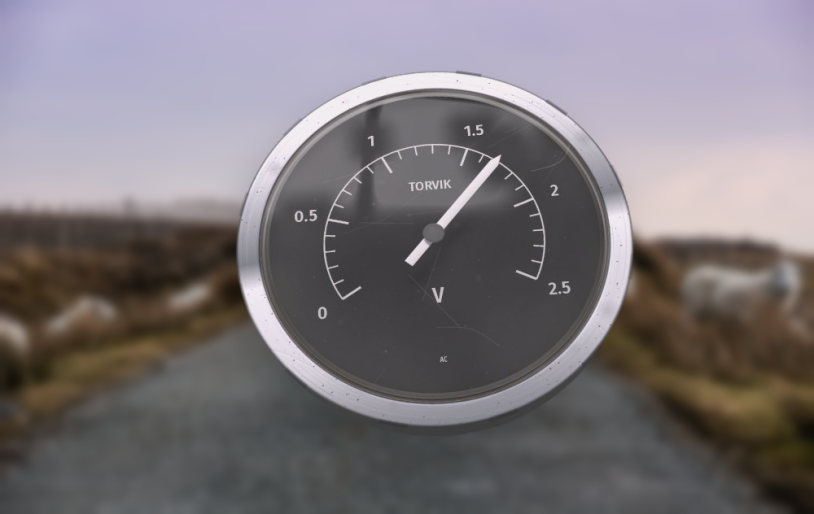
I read 1.7 V
